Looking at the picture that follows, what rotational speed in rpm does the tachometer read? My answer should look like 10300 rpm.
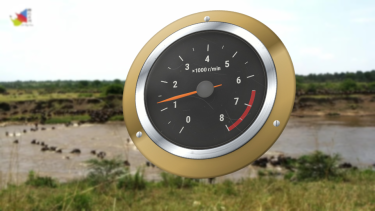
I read 1250 rpm
